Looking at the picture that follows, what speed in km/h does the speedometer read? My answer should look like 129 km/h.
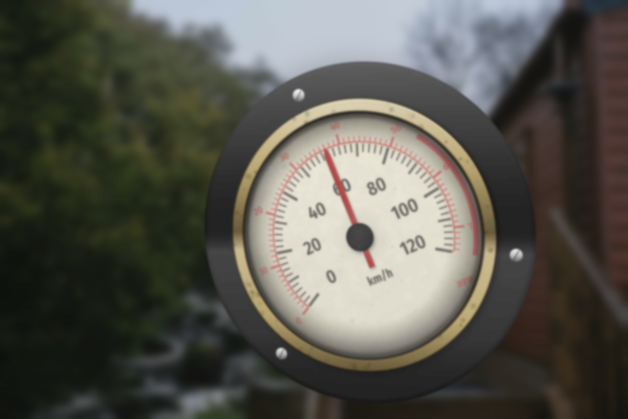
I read 60 km/h
